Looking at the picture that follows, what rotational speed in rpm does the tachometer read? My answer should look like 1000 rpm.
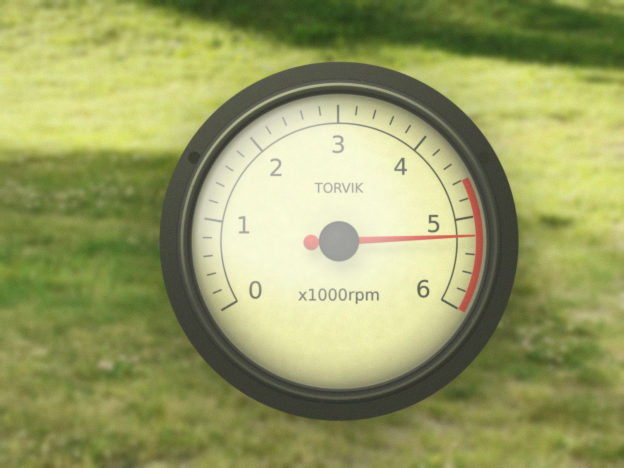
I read 5200 rpm
